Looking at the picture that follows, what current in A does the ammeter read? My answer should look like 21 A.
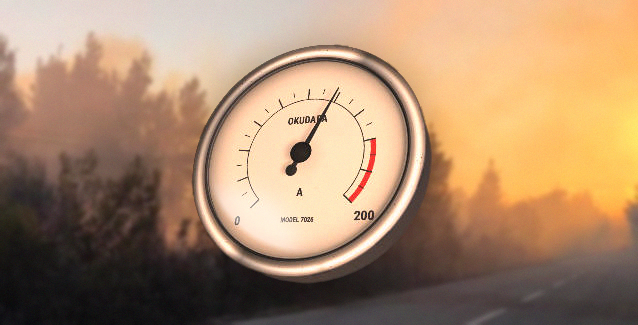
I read 120 A
